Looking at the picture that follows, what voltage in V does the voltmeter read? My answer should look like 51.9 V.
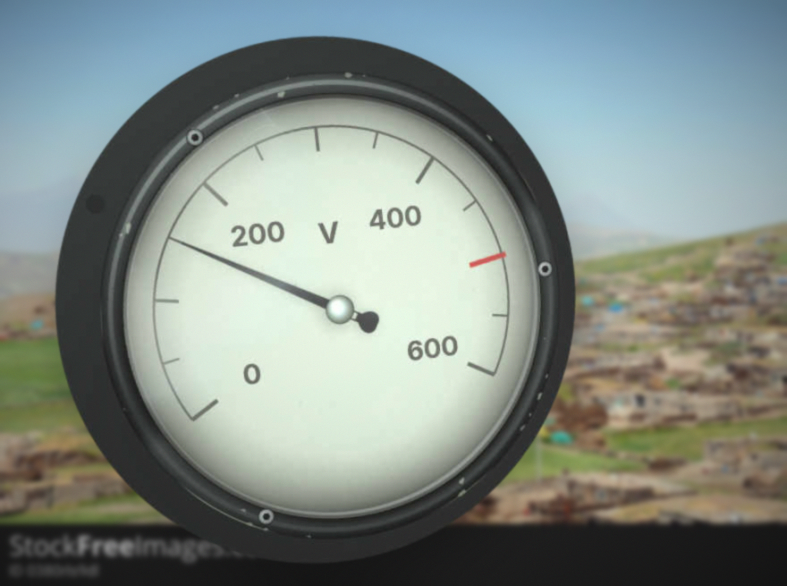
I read 150 V
